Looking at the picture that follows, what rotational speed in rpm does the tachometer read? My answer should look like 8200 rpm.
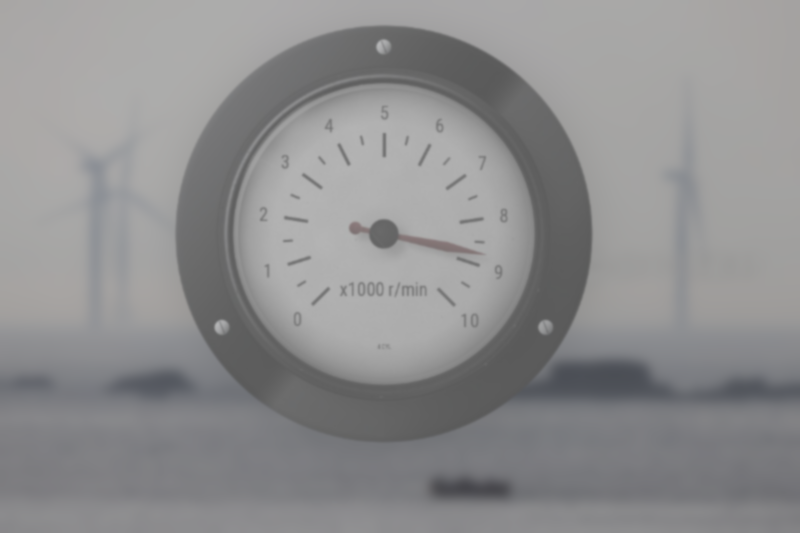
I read 8750 rpm
